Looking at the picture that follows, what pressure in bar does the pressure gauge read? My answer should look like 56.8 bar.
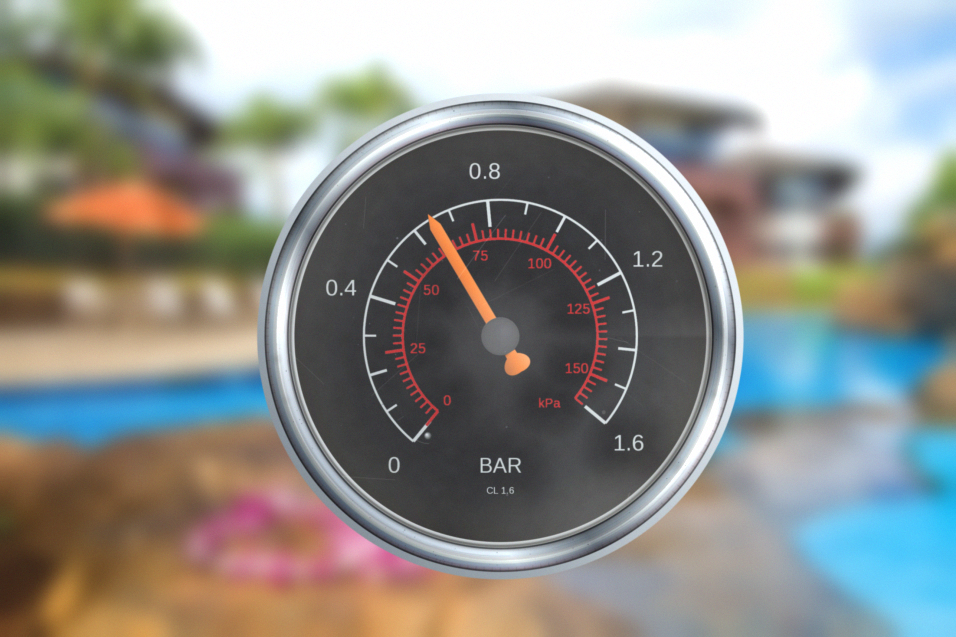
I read 0.65 bar
